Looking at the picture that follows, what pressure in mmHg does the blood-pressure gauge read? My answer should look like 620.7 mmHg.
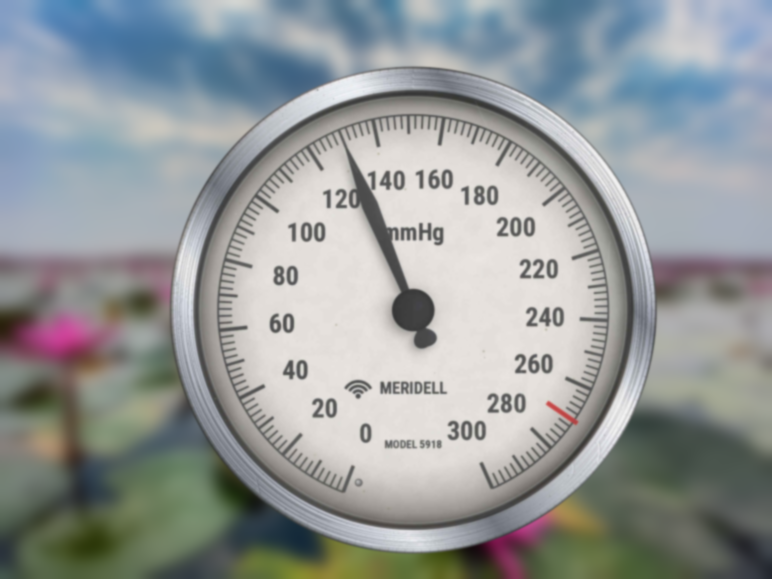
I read 130 mmHg
